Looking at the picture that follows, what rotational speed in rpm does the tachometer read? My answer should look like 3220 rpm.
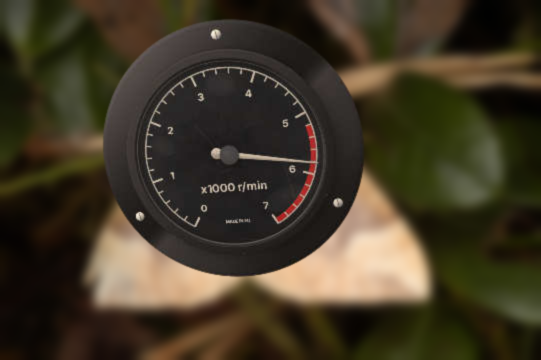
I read 5800 rpm
